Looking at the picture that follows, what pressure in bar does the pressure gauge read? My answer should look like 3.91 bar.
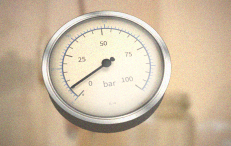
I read 5 bar
